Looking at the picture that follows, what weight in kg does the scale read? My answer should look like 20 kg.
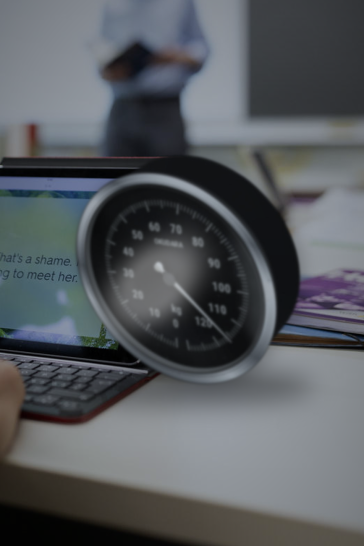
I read 115 kg
